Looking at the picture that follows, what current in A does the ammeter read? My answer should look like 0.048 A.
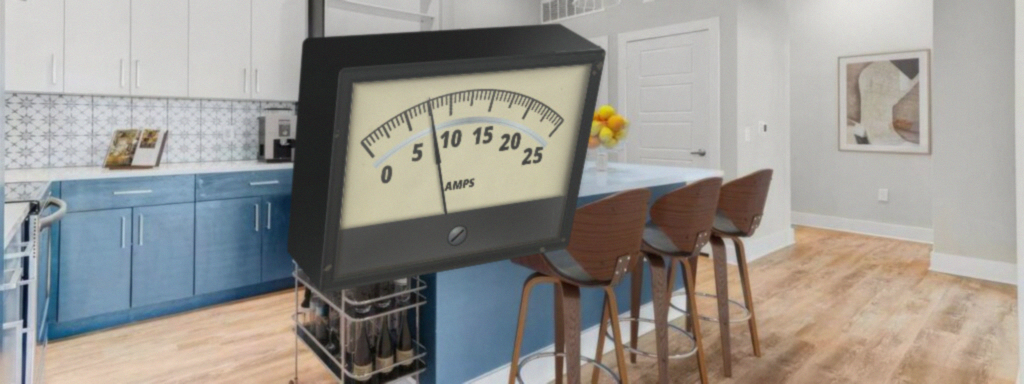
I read 7.5 A
